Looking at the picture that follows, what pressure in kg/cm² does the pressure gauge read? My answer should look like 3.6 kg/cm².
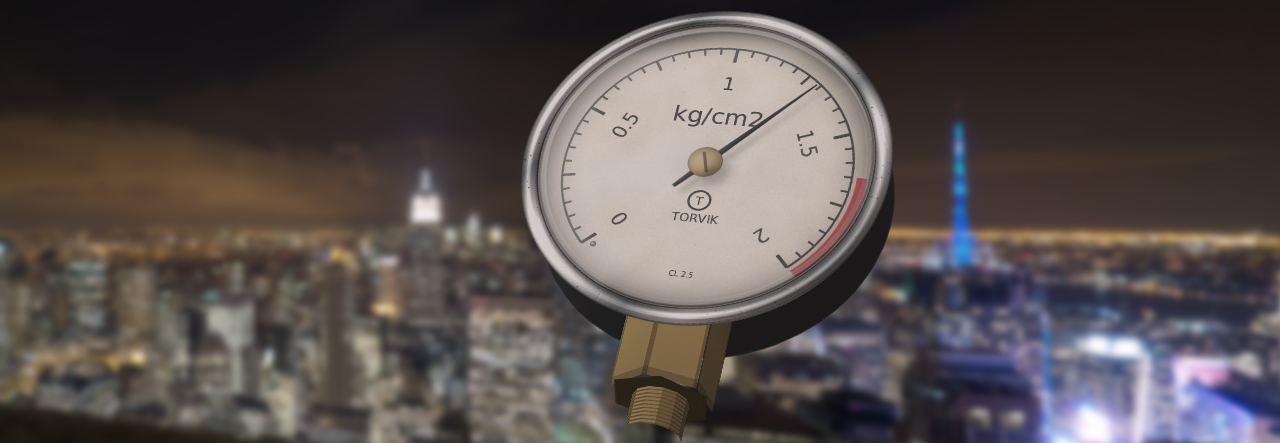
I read 1.3 kg/cm²
